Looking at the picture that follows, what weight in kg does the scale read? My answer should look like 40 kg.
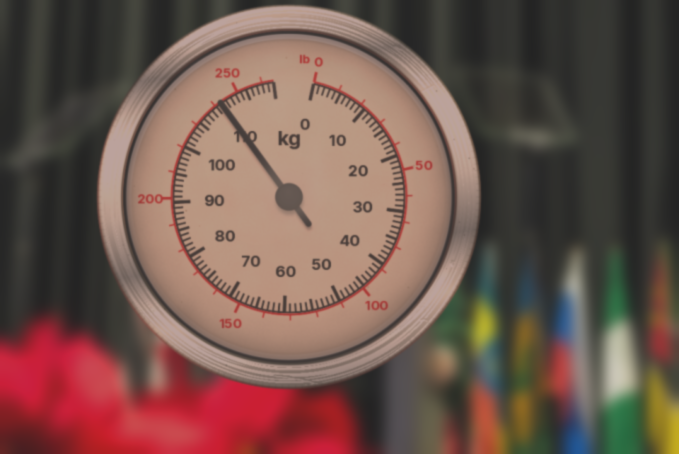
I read 110 kg
